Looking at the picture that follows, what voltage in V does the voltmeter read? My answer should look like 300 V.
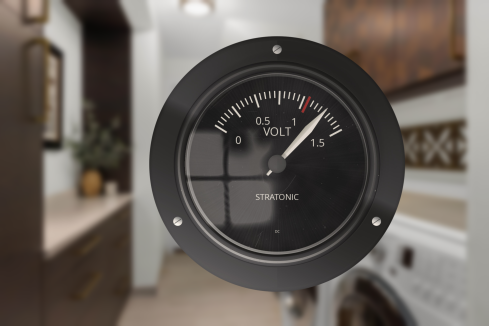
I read 1.25 V
